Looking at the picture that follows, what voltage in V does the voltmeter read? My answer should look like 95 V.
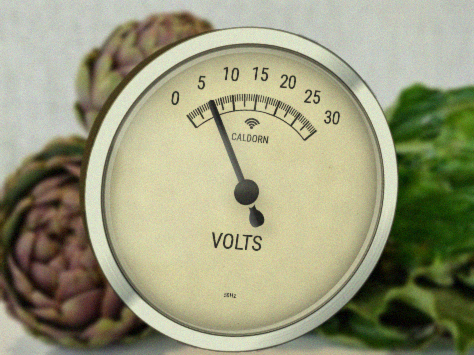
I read 5 V
